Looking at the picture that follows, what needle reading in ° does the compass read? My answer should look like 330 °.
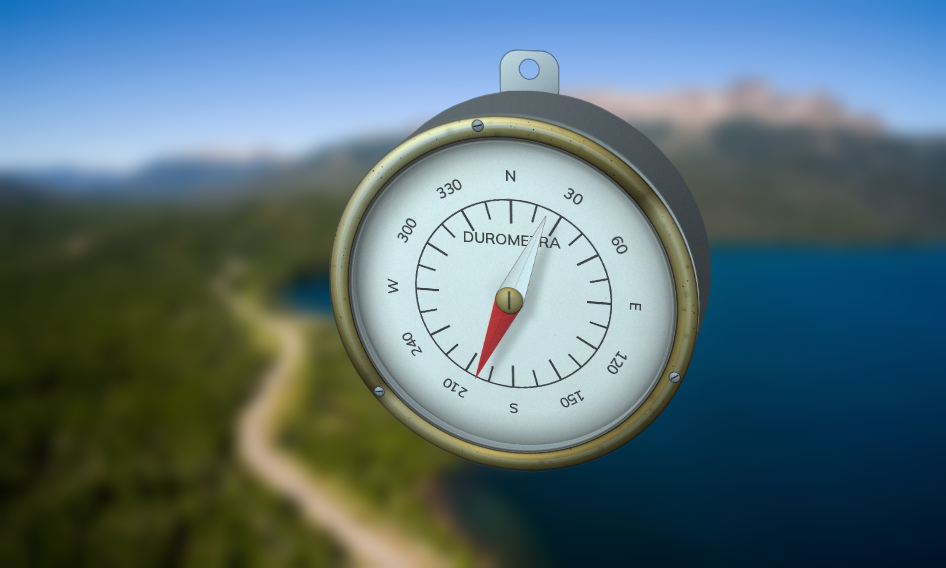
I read 202.5 °
